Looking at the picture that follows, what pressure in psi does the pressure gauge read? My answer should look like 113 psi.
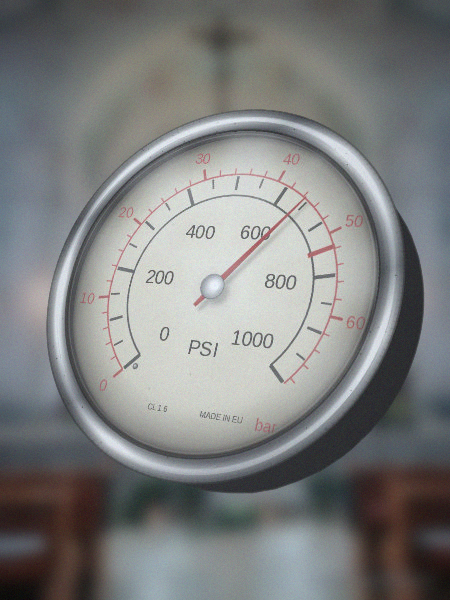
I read 650 psi
